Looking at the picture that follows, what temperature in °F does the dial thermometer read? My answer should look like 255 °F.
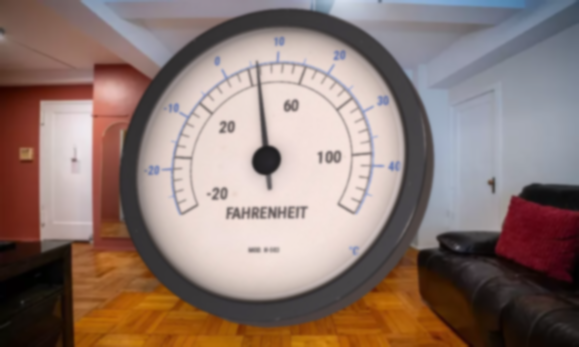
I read 44 °F
